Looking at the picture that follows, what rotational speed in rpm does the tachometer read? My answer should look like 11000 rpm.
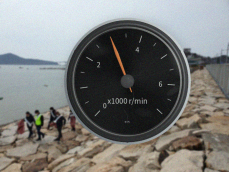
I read 3000 rpm
